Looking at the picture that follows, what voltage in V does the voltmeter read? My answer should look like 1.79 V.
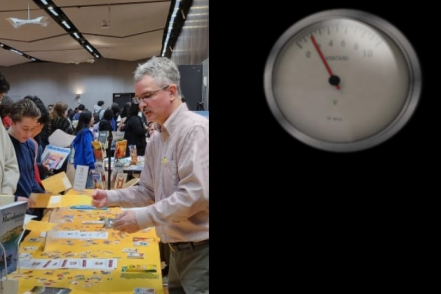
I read 2 V
